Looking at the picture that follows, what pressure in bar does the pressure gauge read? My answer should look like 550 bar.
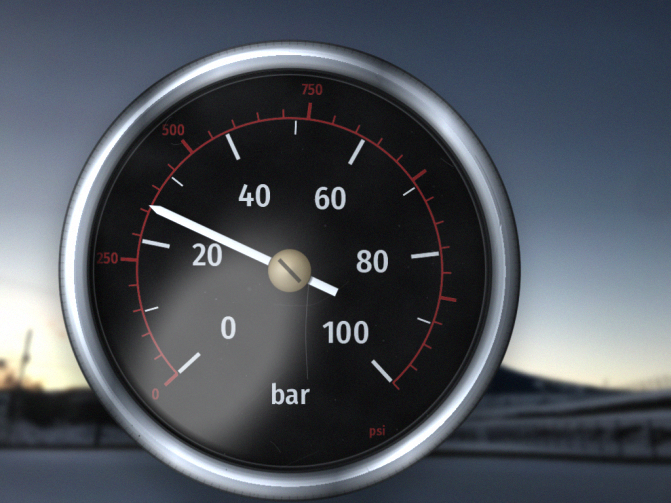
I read 25 bar
